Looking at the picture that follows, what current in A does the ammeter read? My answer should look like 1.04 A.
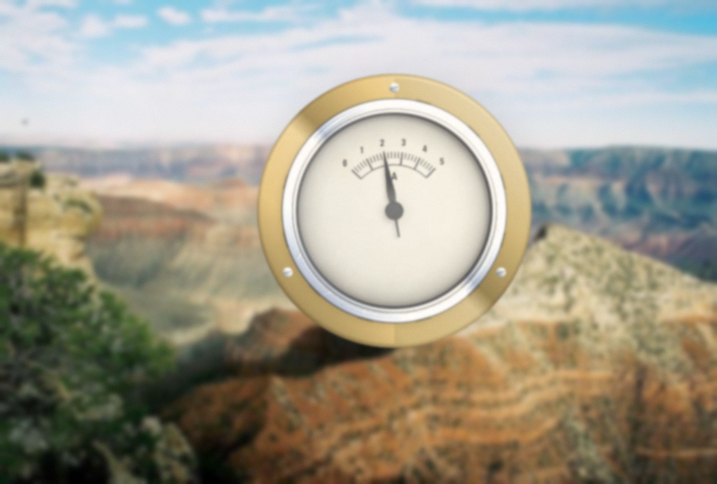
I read 2 A
